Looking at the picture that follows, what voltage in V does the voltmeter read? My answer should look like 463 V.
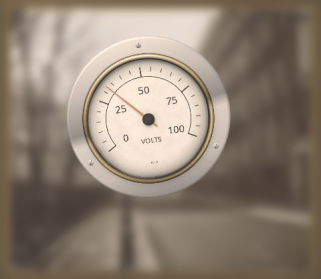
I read 32.5 V
